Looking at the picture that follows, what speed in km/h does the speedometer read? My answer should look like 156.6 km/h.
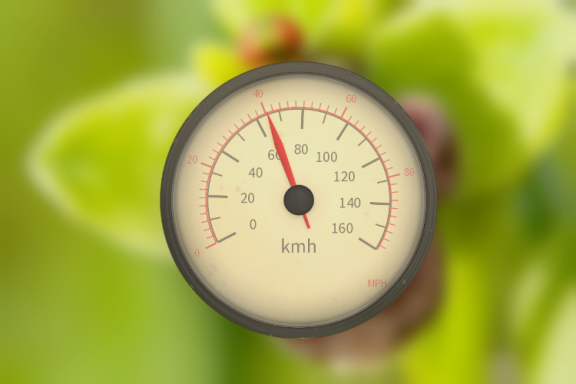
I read 65 km/h
